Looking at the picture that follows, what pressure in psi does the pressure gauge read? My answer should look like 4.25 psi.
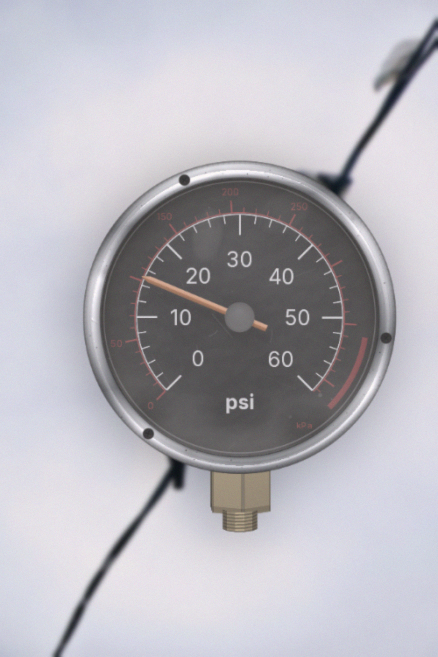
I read 15 psi
